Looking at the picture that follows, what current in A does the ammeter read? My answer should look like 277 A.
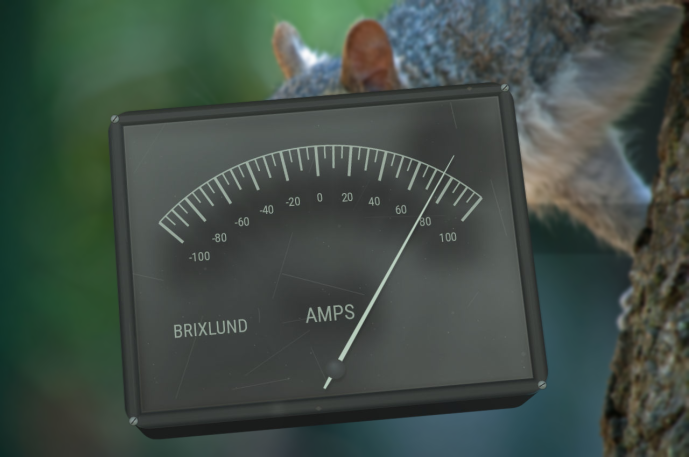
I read 75 A
